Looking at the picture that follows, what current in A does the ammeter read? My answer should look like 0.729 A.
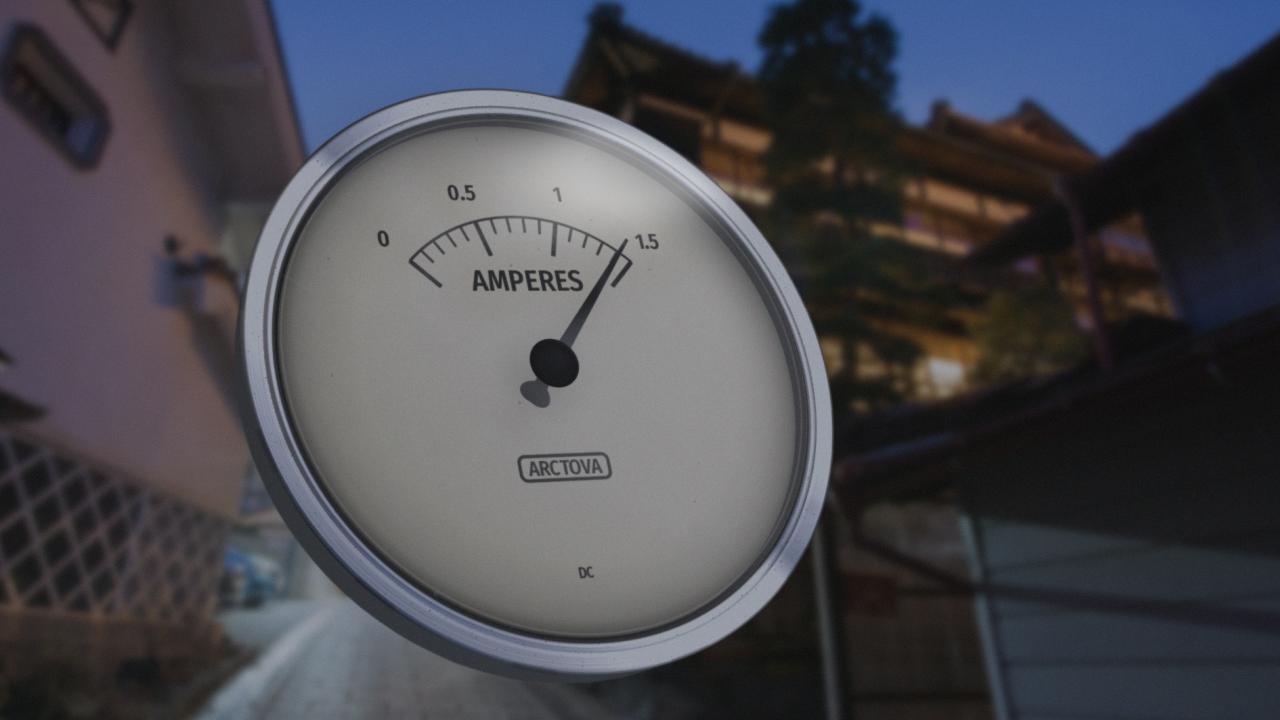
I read 1.4 A
